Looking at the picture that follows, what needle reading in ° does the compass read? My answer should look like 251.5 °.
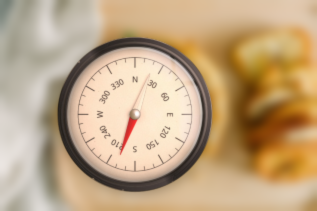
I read 200 °
